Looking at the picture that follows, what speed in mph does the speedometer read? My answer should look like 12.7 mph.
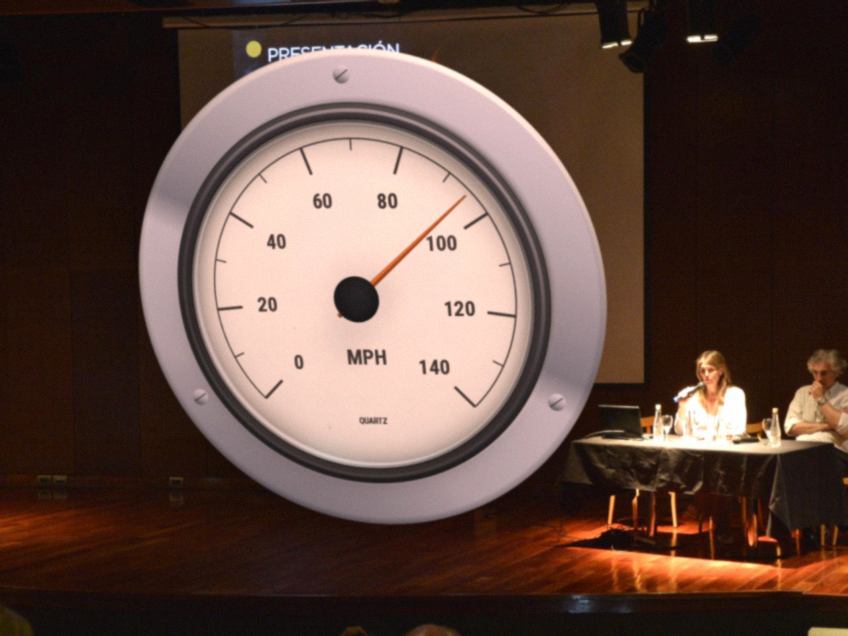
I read 95 mph
